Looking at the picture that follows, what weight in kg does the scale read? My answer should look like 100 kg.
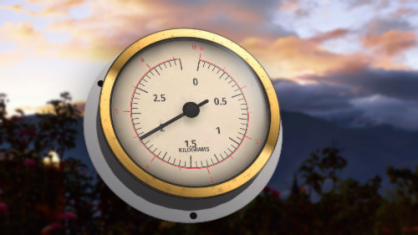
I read 2 kg
